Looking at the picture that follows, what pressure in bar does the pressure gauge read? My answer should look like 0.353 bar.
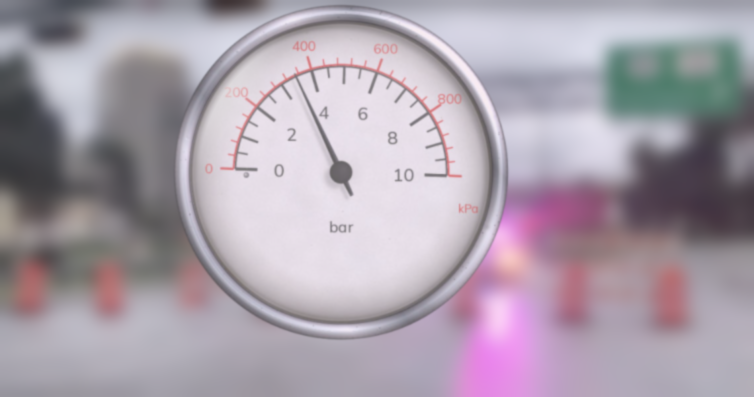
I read 3.5 bar
